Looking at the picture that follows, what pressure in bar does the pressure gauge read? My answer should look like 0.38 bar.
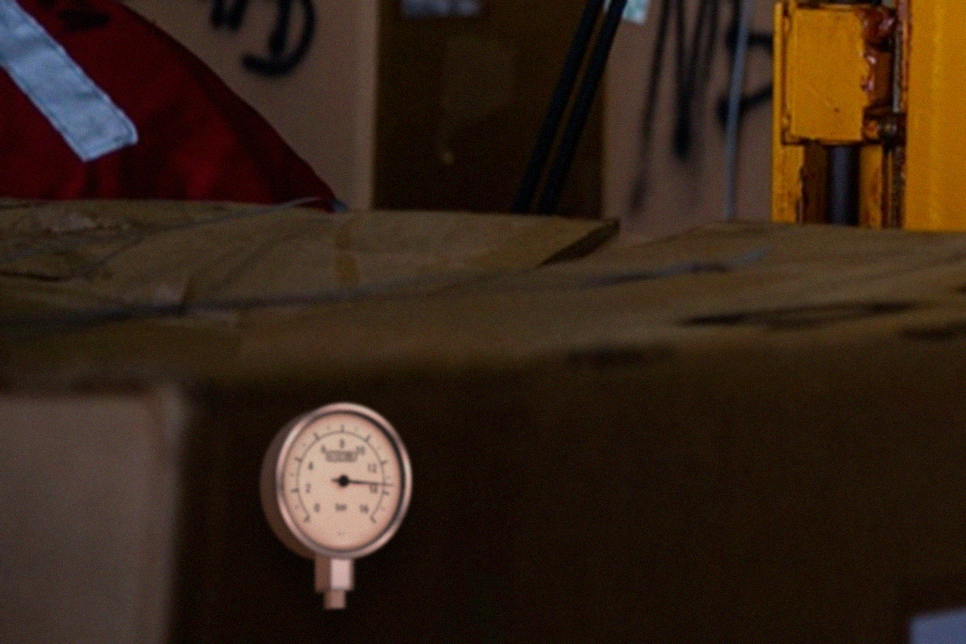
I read 13.5 bar
